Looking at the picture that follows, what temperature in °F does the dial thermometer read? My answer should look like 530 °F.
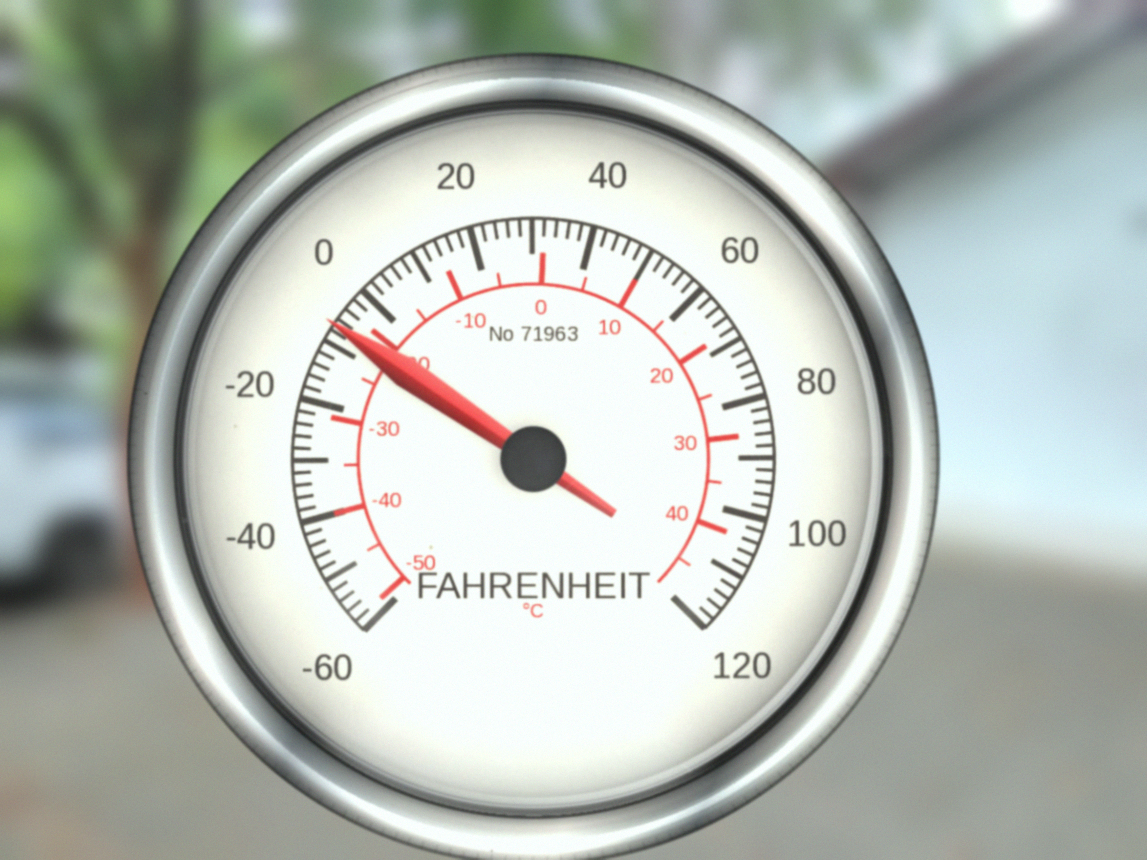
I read -7 °F
